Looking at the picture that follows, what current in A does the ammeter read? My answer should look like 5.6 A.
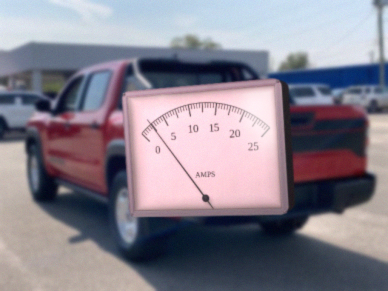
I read 2.5 A
